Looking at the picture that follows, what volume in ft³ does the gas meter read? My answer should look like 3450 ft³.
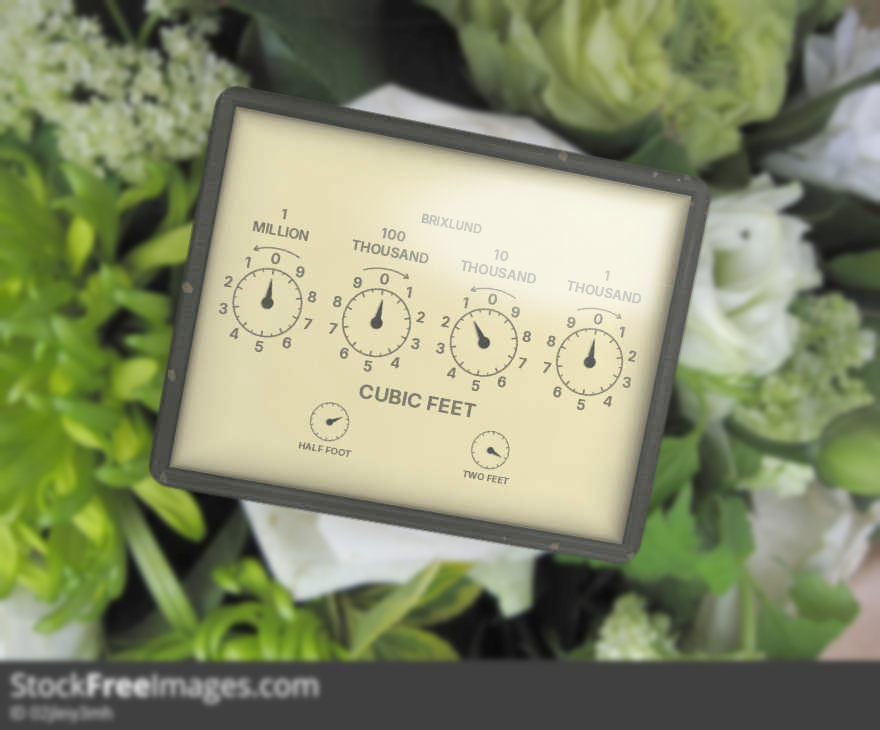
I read 1000 ft³
